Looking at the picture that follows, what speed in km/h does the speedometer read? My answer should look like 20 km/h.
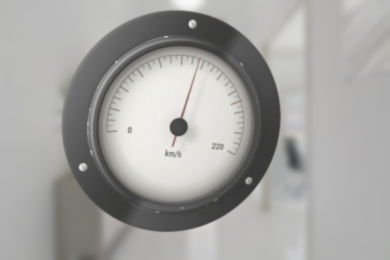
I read 115 km/h
